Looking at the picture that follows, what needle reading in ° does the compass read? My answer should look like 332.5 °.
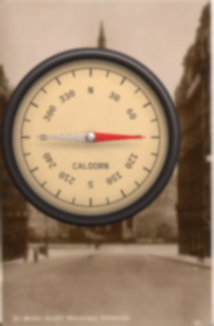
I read 90 °
